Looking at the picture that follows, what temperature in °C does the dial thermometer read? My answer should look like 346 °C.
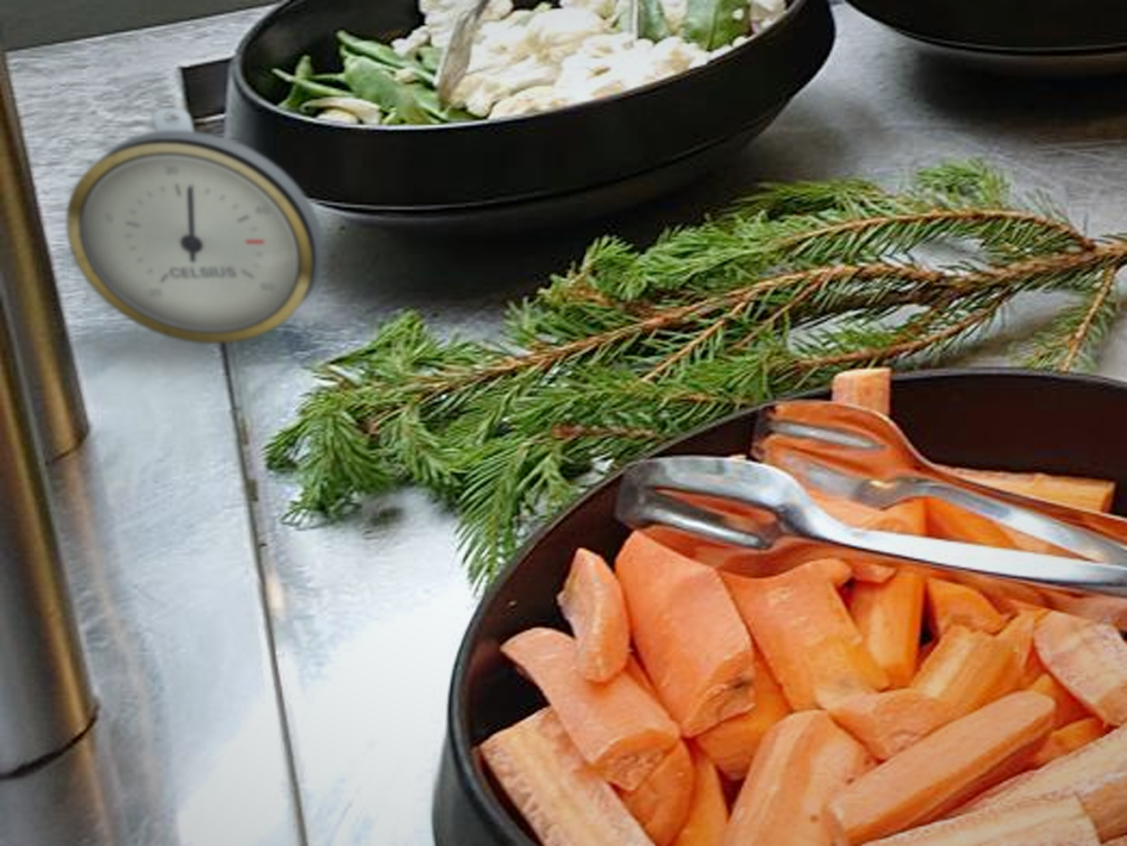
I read 24 °C
